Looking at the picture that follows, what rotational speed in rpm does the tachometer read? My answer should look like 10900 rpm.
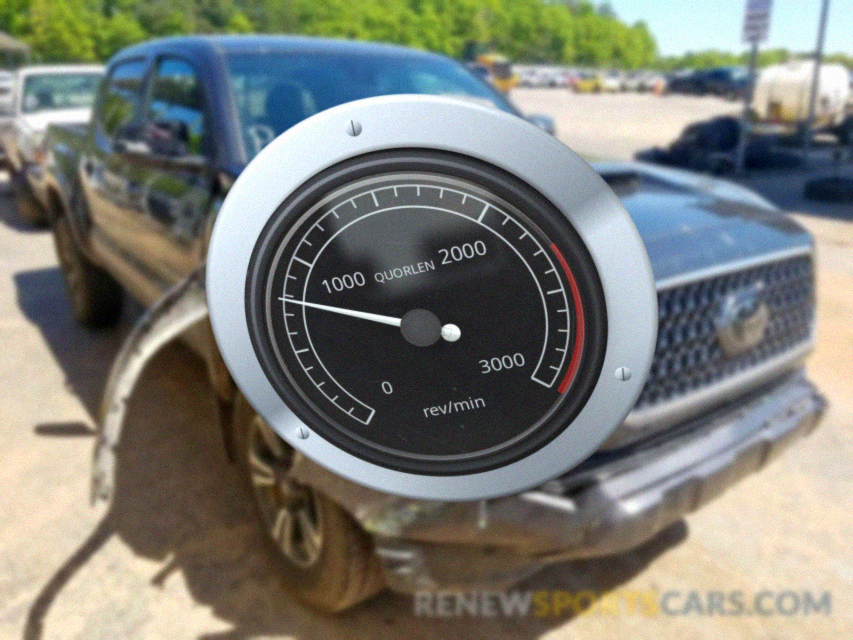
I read 800 rpm
